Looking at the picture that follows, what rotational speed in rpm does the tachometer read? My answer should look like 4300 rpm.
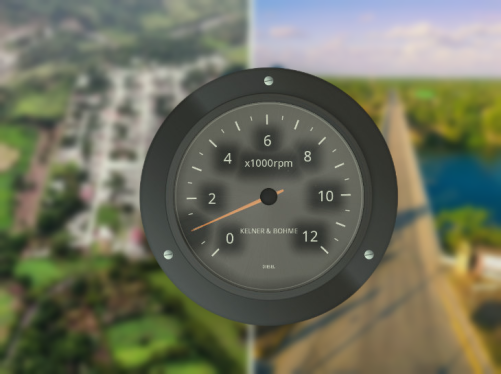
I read 1000 rpm
